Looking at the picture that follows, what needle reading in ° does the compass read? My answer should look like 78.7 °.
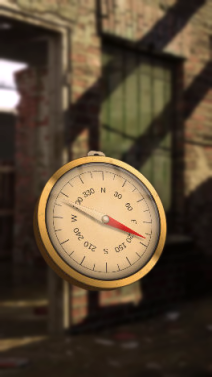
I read 112.5 °
